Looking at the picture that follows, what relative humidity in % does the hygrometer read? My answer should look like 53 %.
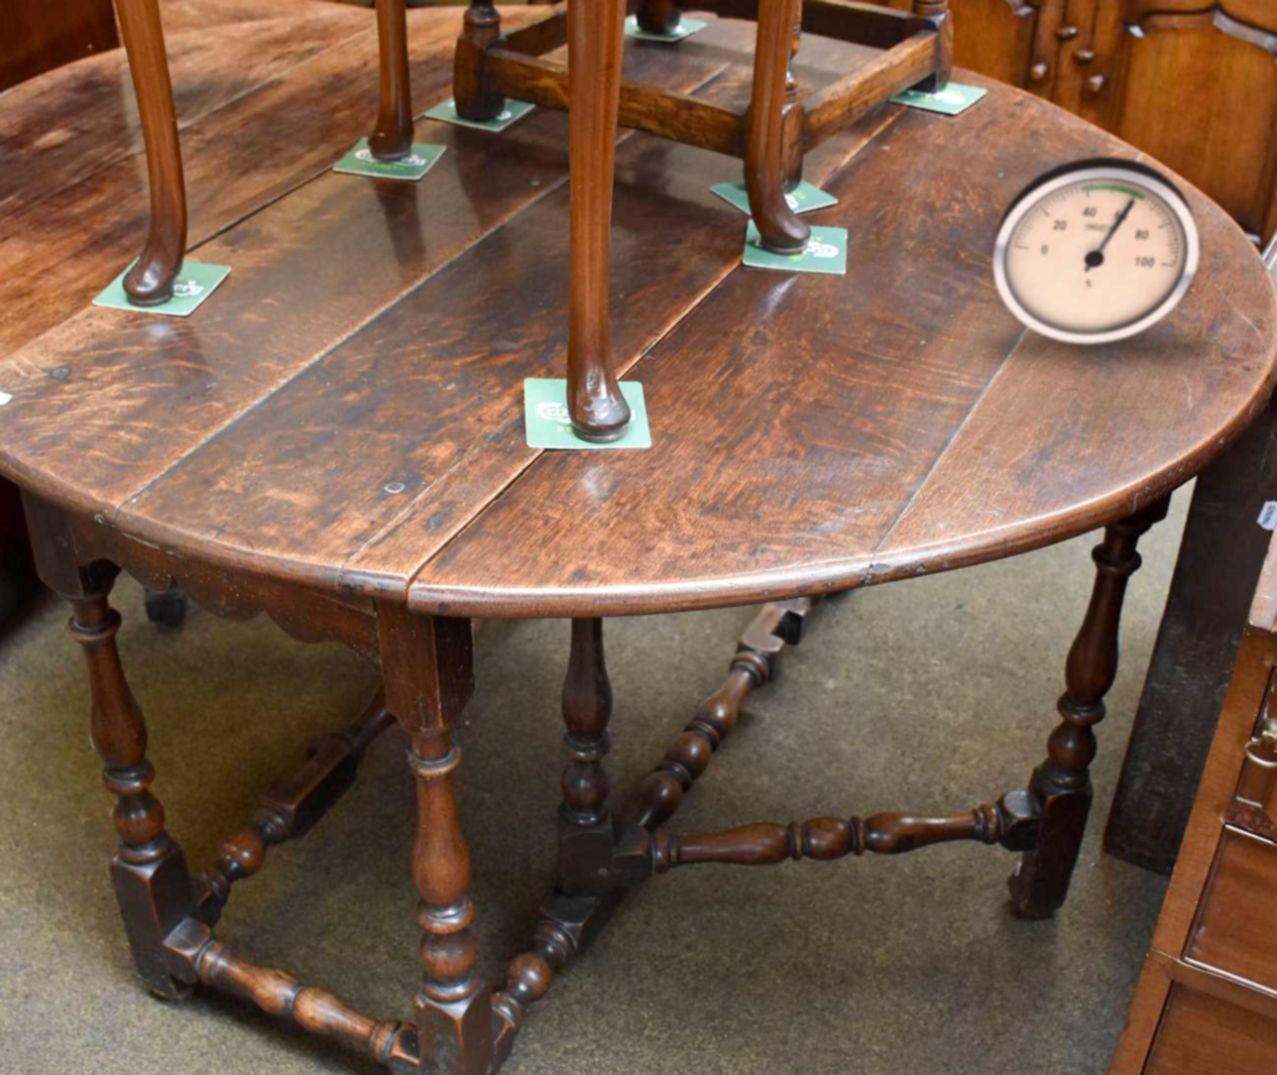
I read 60 %
